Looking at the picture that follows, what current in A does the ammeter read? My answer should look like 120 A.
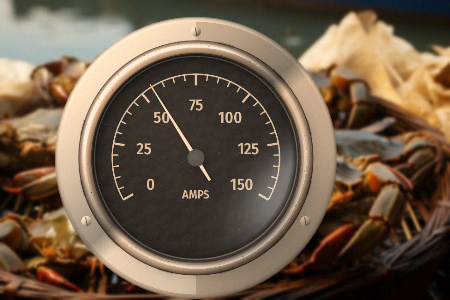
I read 55 A
